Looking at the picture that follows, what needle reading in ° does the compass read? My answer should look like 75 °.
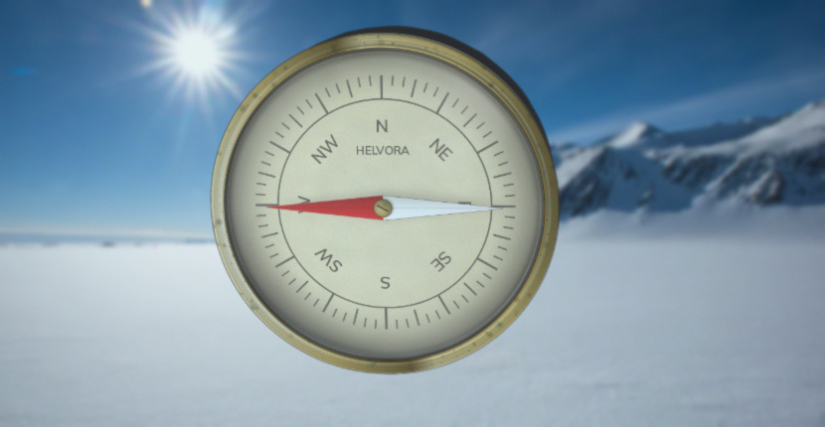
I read 270 °
